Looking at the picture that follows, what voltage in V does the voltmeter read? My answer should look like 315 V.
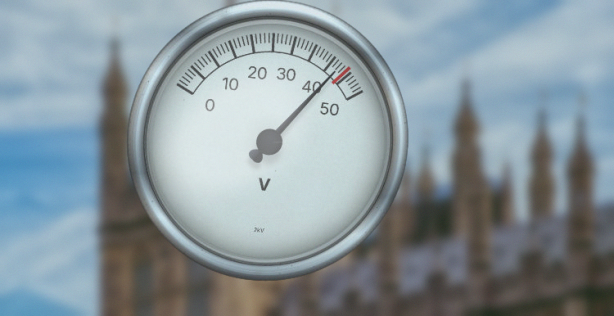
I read 42 V
